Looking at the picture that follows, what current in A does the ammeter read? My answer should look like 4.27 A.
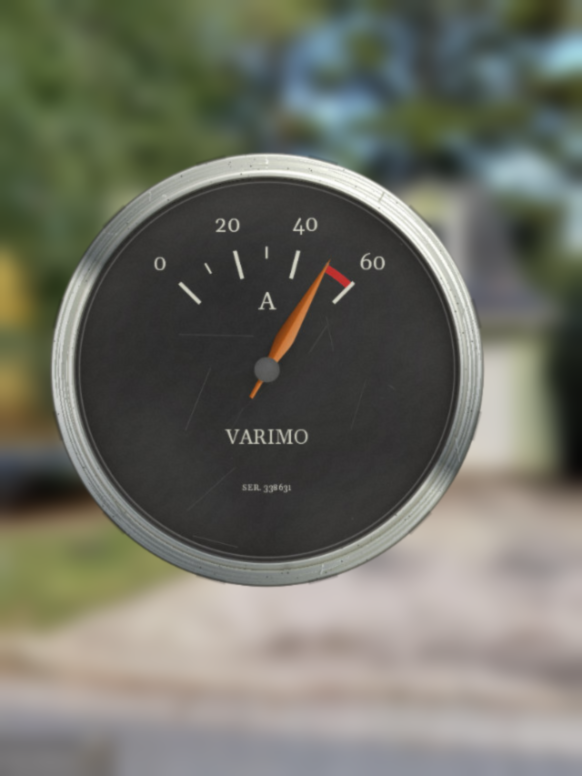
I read 50 A
